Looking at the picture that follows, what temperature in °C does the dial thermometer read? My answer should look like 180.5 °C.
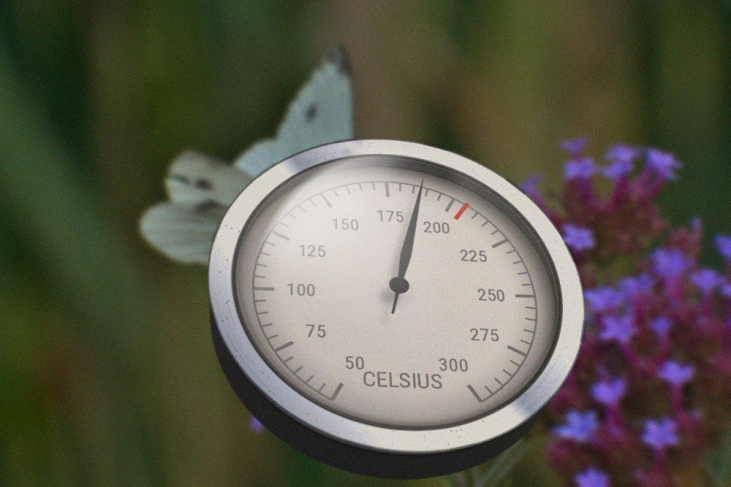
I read 187.5 °C
